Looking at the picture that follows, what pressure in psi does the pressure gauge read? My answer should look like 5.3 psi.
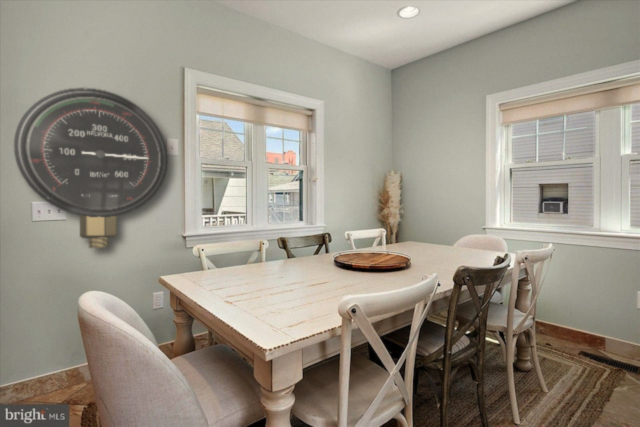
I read 500 psi
